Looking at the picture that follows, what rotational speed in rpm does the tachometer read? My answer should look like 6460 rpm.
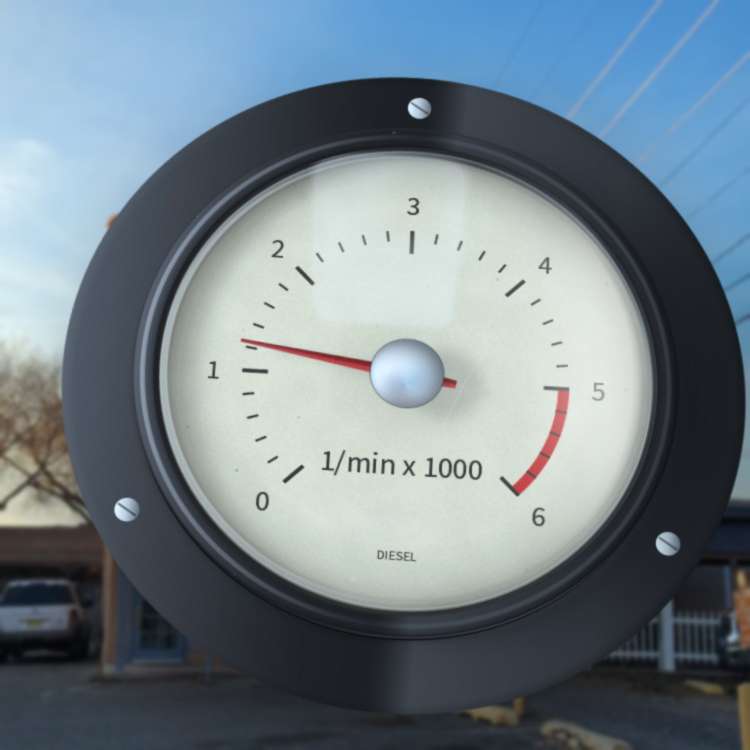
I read 1200 rpm
